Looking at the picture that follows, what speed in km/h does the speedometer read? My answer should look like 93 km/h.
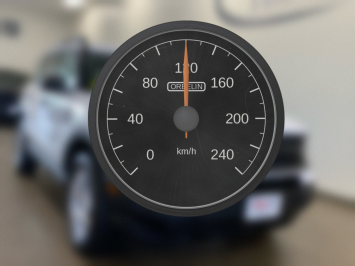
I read 120 km/h
